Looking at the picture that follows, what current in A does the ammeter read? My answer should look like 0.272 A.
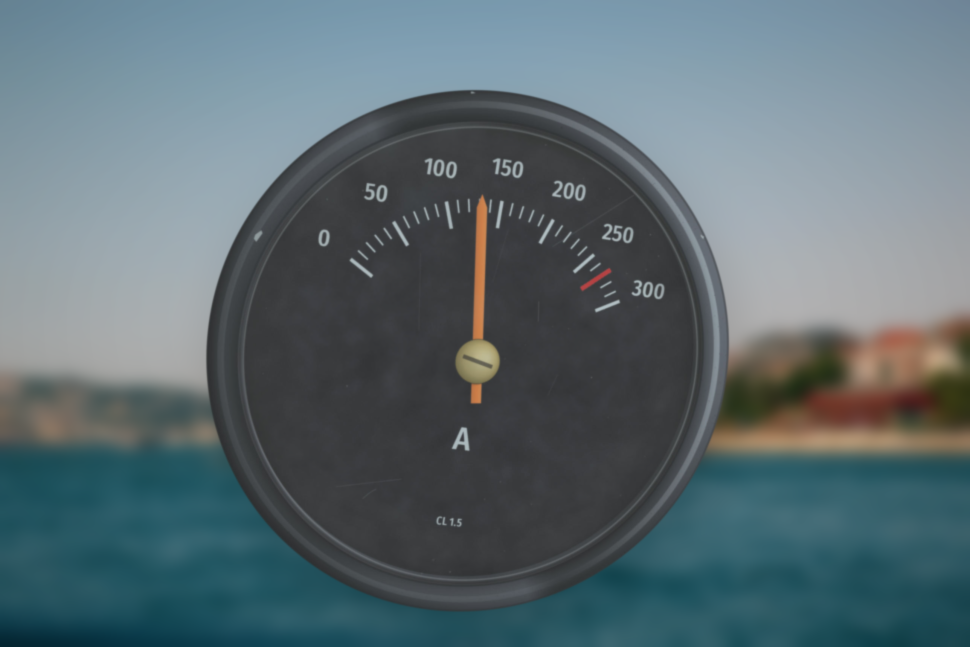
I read 130 A
